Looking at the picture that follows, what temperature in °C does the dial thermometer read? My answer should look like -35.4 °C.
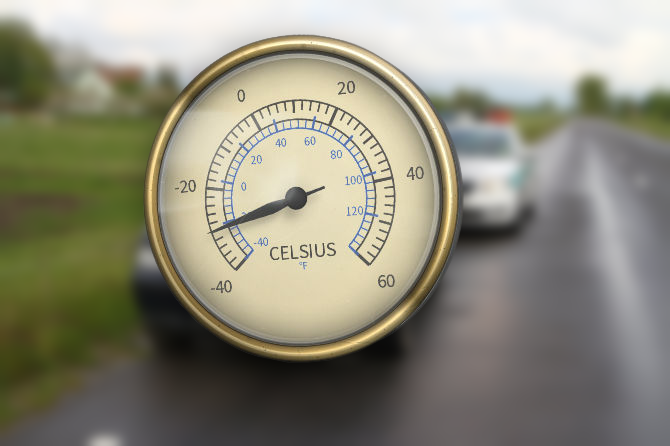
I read -30 °C
